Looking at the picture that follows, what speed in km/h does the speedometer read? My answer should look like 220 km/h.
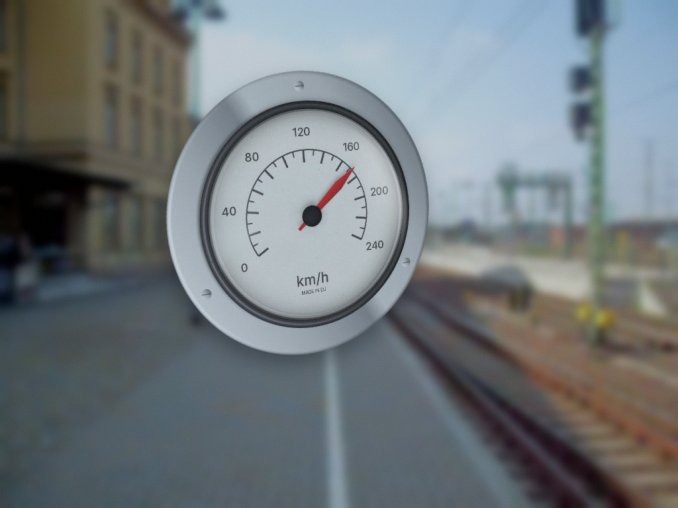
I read 170 km/h
